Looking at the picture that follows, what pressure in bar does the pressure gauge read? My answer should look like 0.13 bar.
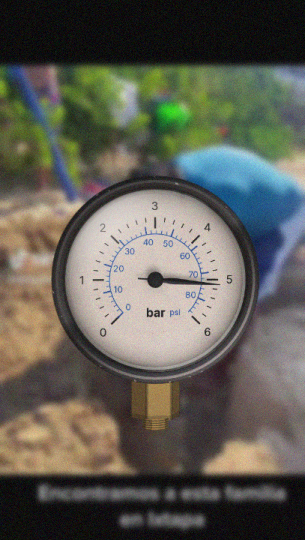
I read 5.1 bar
